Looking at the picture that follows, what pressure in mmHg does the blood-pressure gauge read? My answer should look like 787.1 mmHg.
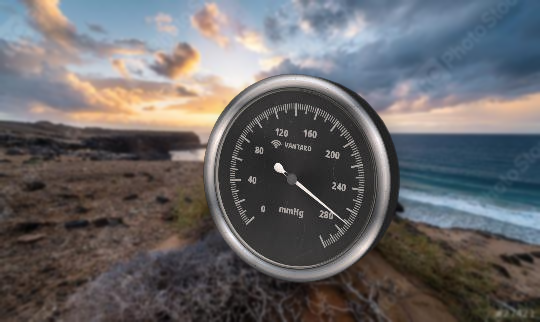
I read 270 mmHg
